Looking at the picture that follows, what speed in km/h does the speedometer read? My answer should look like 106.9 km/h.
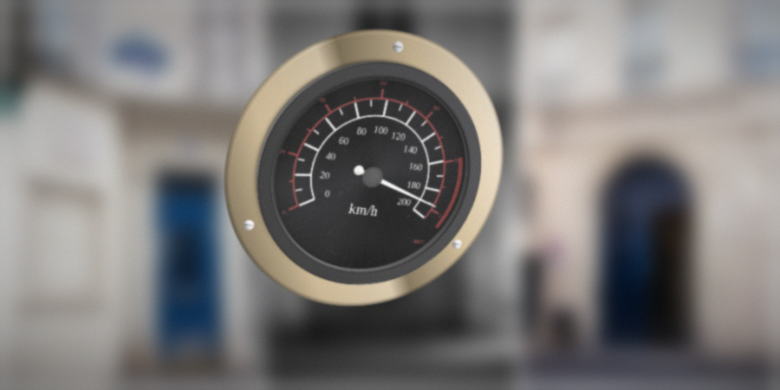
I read 190 km/h
